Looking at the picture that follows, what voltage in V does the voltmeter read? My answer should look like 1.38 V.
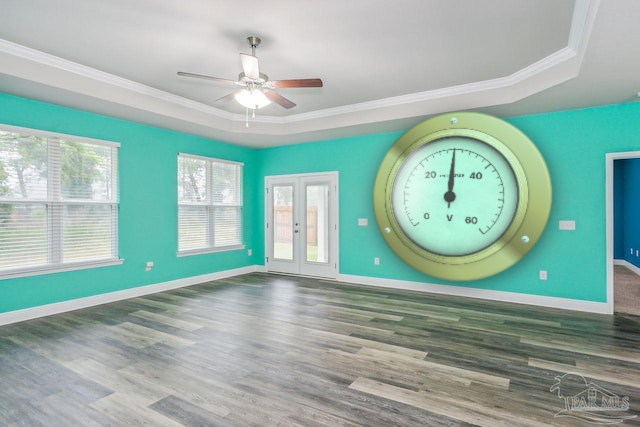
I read 30 V
